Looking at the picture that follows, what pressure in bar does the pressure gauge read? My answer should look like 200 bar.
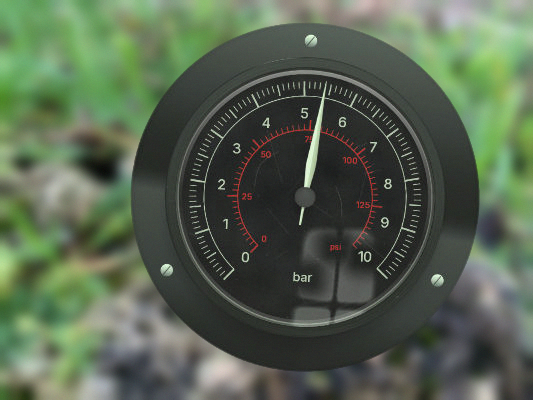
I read 5.4 bar
